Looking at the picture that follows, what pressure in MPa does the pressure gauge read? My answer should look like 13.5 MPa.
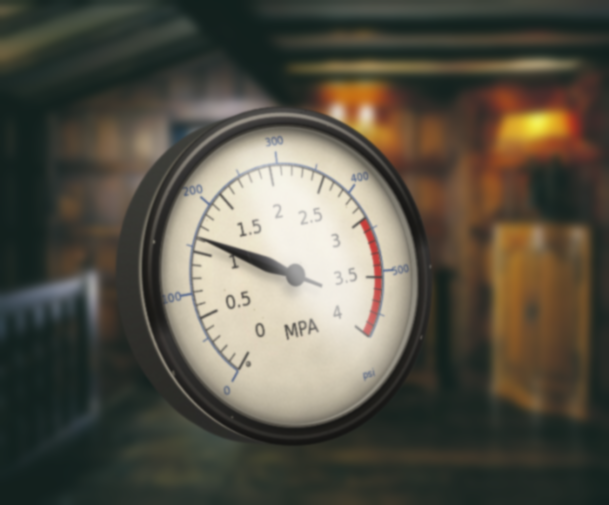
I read 1.1 MPa
